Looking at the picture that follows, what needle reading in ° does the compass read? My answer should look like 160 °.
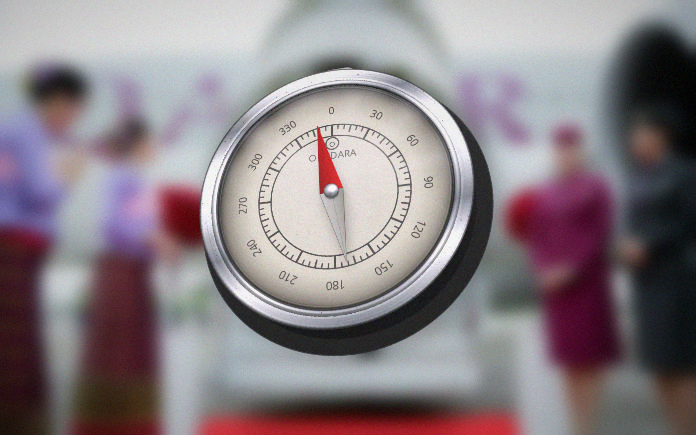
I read 350 °
